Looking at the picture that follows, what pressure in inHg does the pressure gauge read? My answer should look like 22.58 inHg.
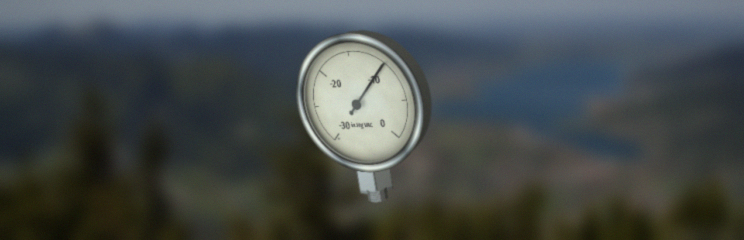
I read -10 inHg
